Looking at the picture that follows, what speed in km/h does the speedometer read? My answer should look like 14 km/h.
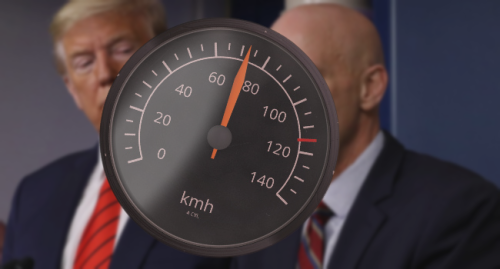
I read 72.5 km/h
